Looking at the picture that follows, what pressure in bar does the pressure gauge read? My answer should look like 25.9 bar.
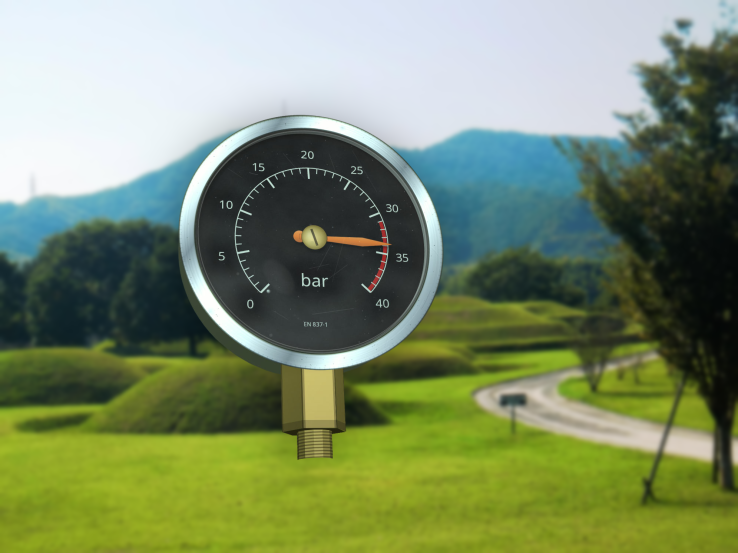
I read 34 bar
